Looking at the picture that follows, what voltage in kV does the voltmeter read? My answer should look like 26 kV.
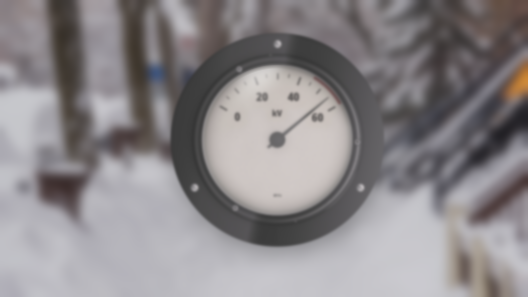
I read 55 kV
